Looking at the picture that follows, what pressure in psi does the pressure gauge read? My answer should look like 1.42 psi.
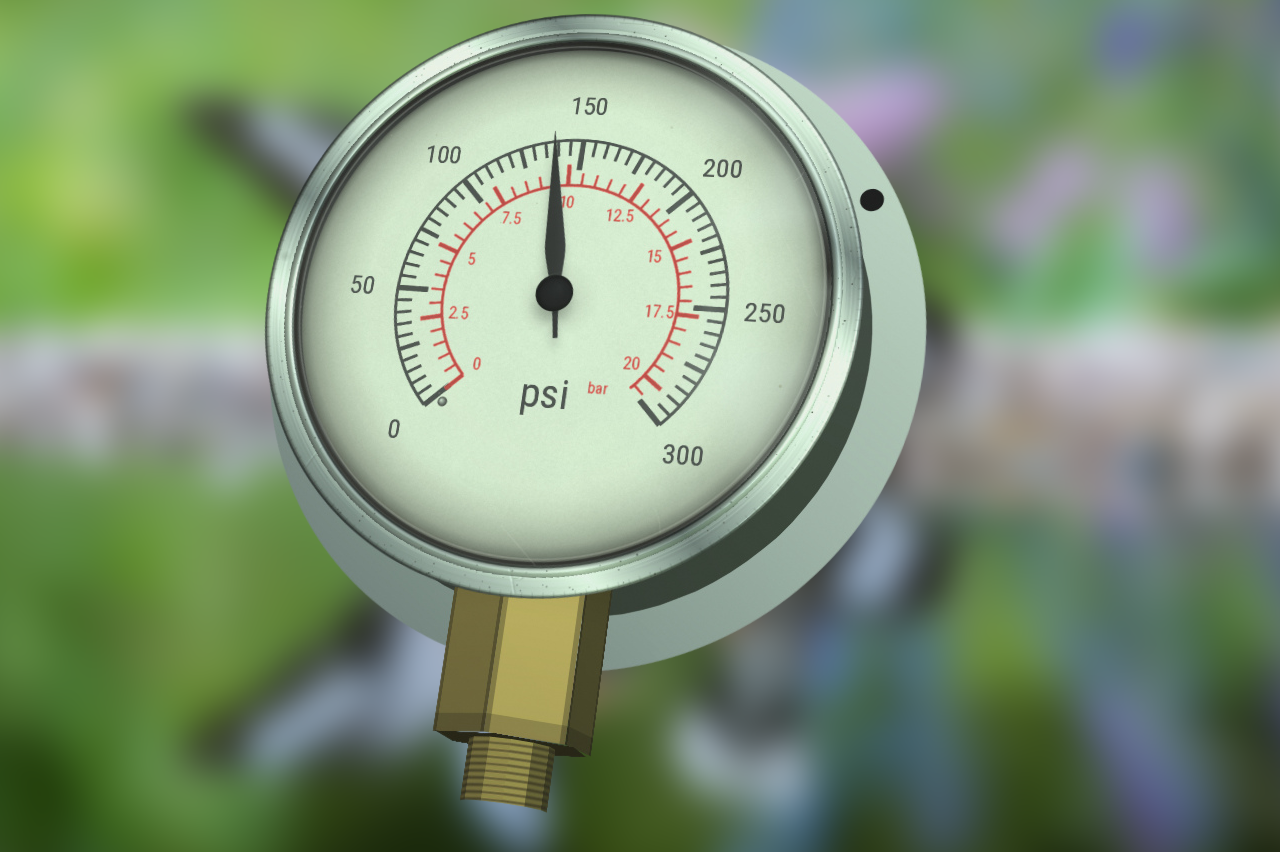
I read 140 psi
